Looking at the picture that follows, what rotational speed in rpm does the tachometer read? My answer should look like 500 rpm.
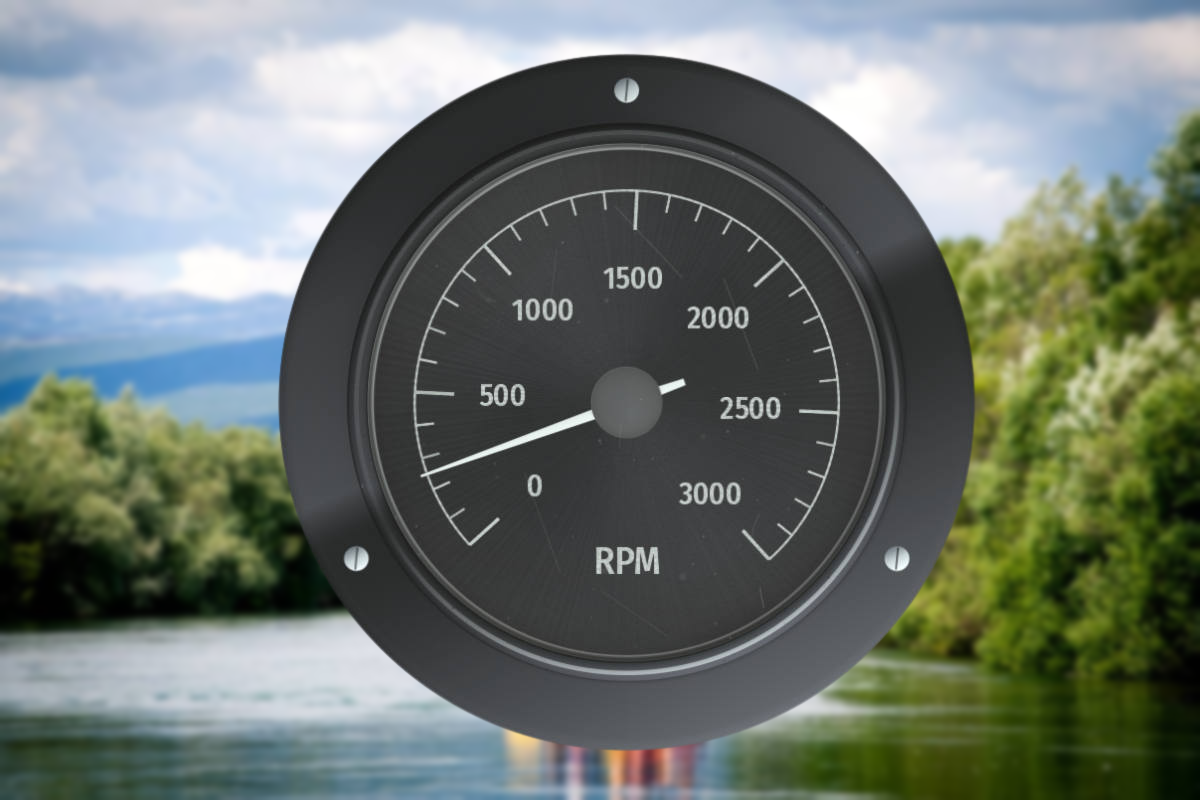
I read 250 rpm
